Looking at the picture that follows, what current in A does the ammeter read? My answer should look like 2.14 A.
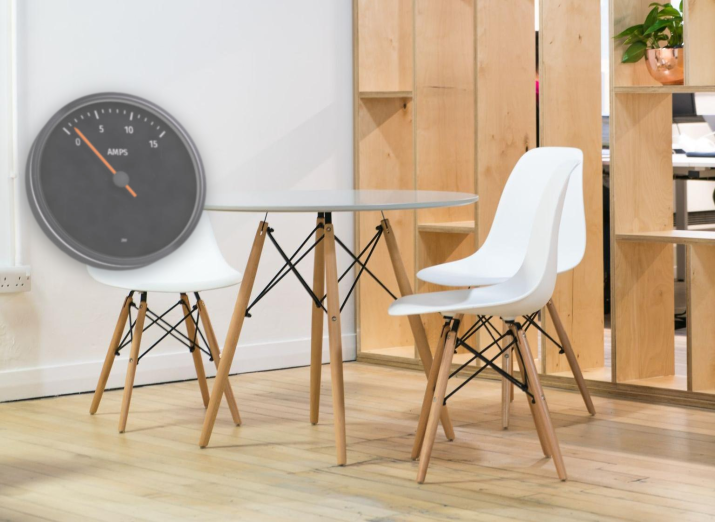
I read 1 A
